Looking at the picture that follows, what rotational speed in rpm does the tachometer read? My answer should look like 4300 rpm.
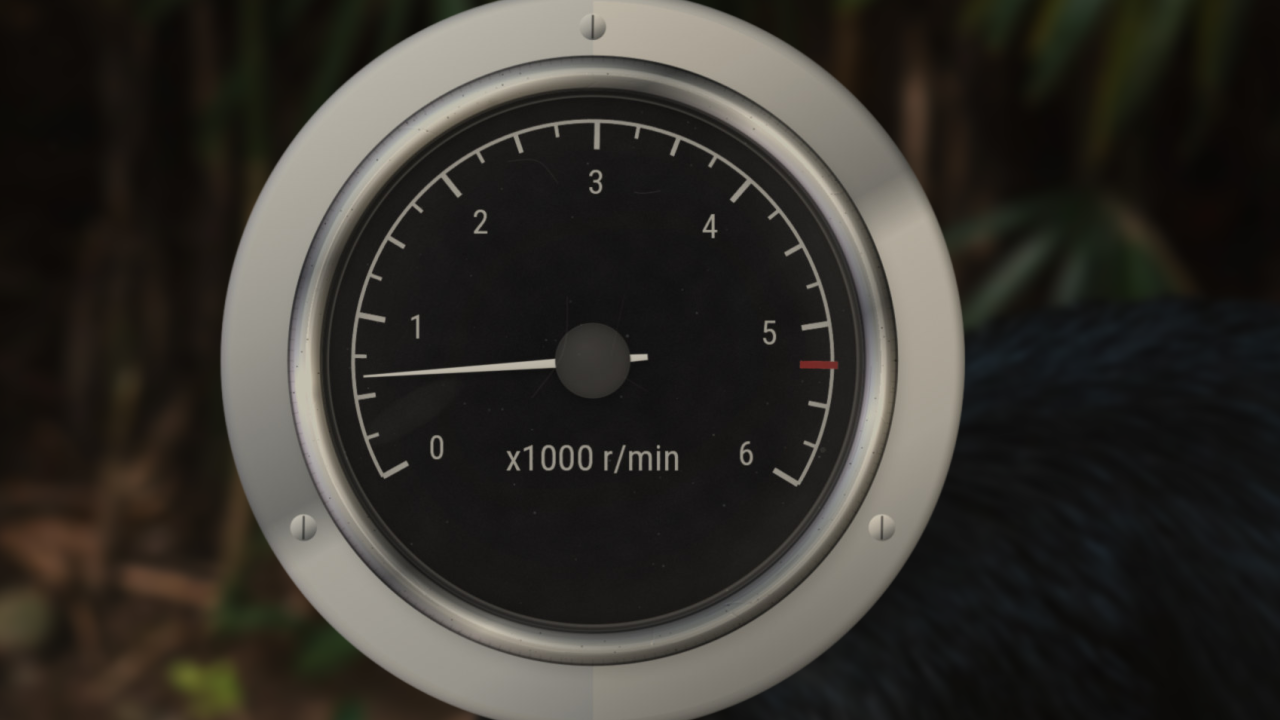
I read 625 rpm
